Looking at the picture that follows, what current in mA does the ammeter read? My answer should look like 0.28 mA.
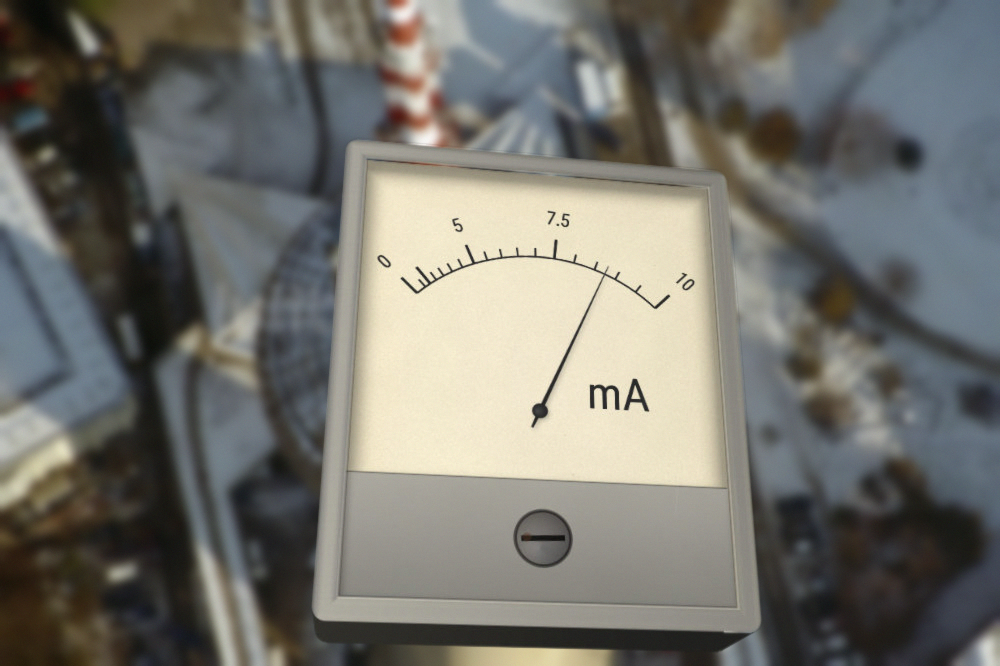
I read 8.75 mA
